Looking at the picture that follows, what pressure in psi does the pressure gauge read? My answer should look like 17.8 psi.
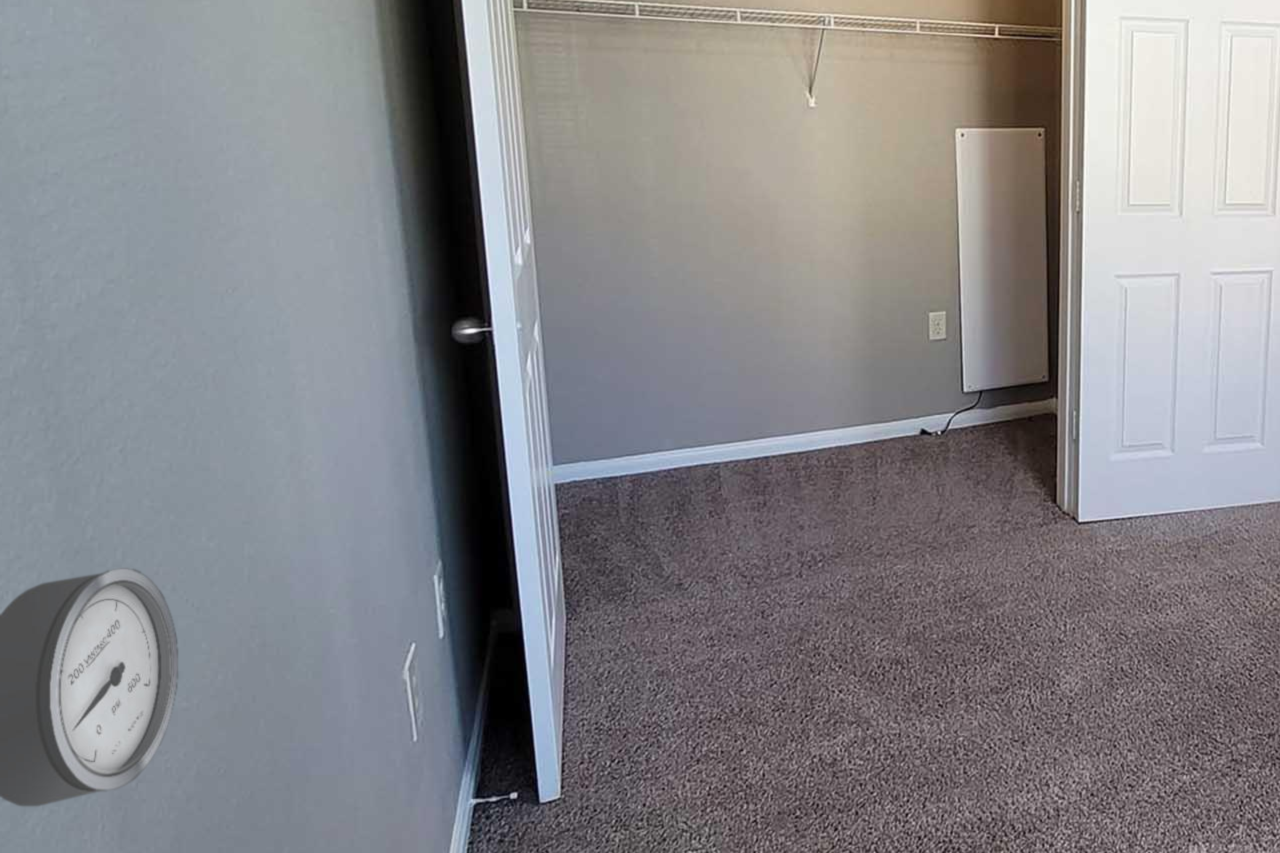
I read 100 psi
